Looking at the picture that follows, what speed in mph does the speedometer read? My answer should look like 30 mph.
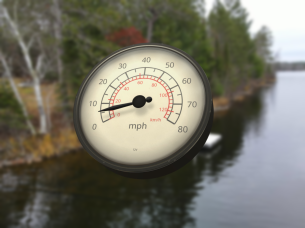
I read 5 mph
